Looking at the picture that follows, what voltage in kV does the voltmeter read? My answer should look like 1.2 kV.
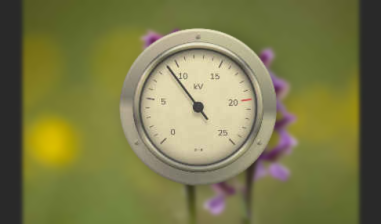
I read 9 kV
